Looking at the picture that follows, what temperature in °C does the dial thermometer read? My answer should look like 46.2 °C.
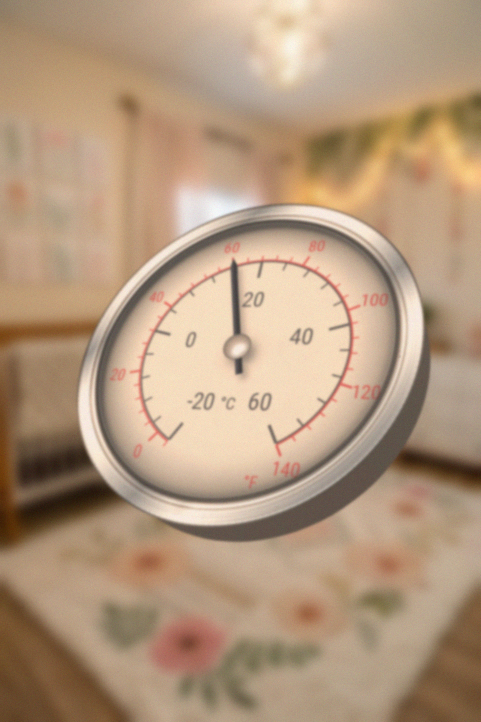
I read 16 °C
